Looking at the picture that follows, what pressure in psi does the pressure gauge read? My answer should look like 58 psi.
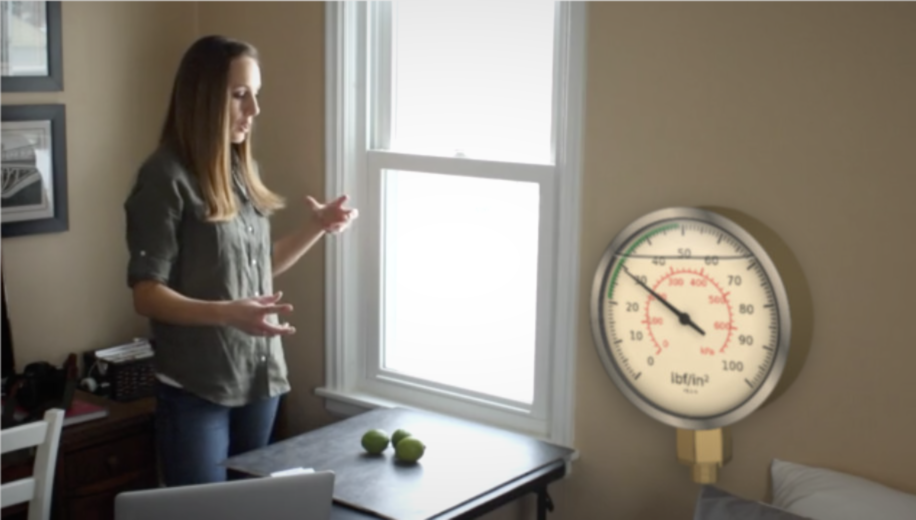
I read 30 psi
